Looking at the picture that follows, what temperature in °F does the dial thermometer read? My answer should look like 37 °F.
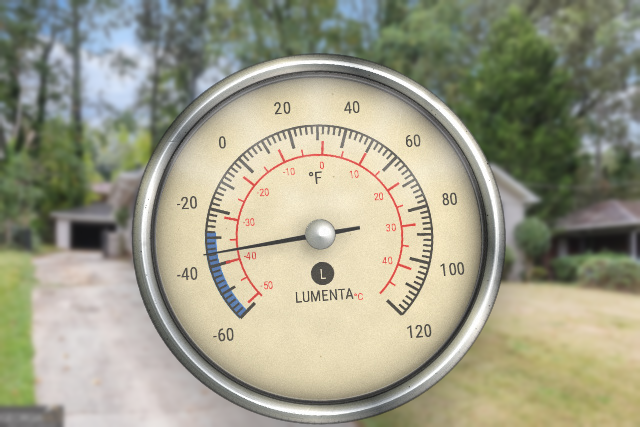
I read -36 °F
